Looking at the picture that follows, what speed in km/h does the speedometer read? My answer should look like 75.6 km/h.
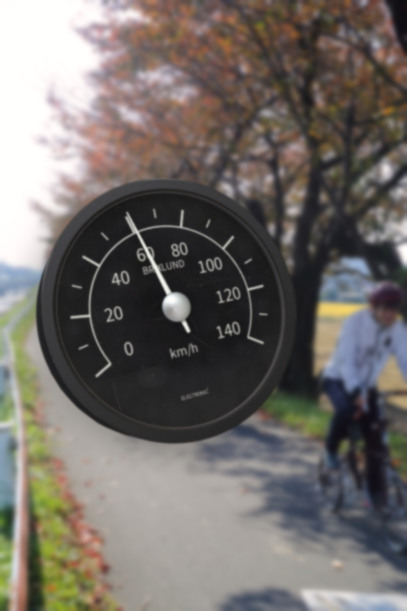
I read 60 km/h
